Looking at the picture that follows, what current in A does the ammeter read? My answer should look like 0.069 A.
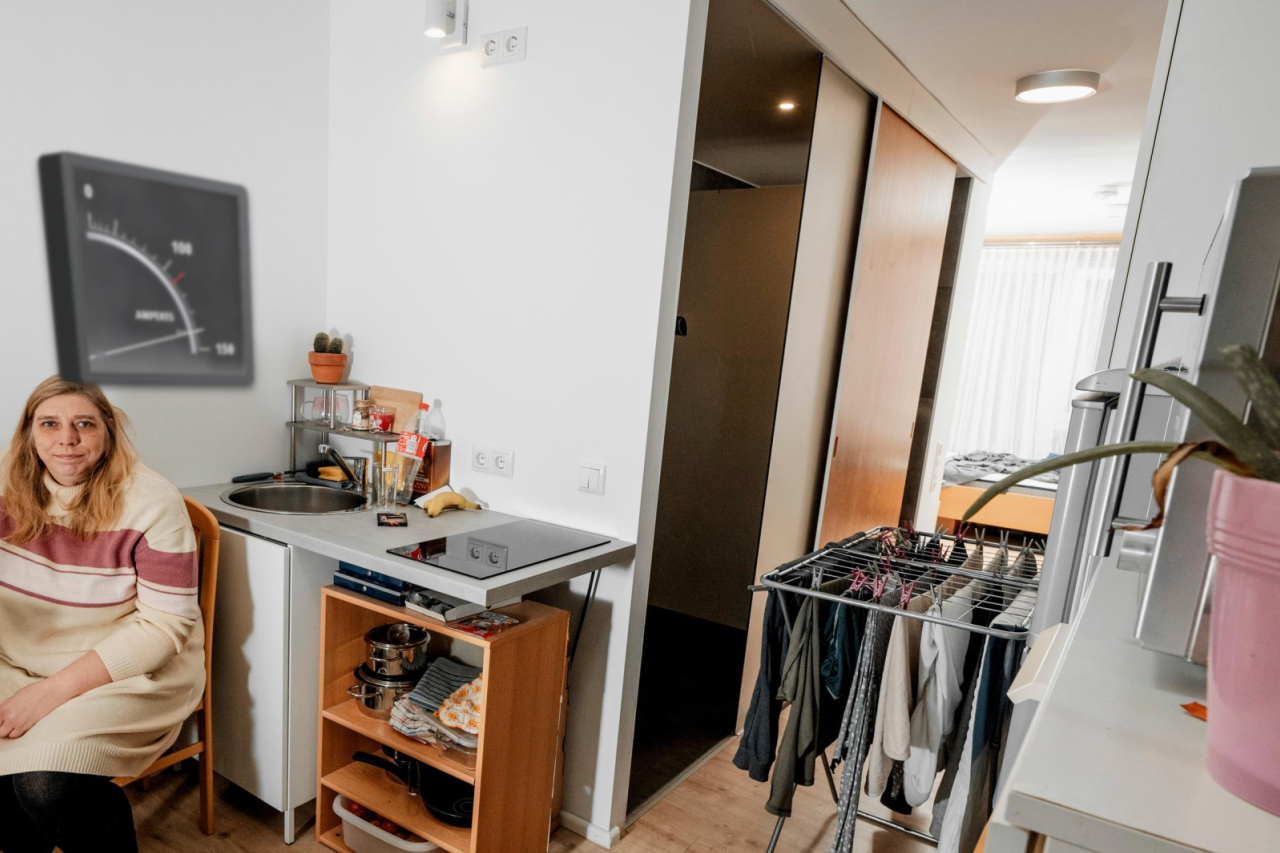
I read 140 A
